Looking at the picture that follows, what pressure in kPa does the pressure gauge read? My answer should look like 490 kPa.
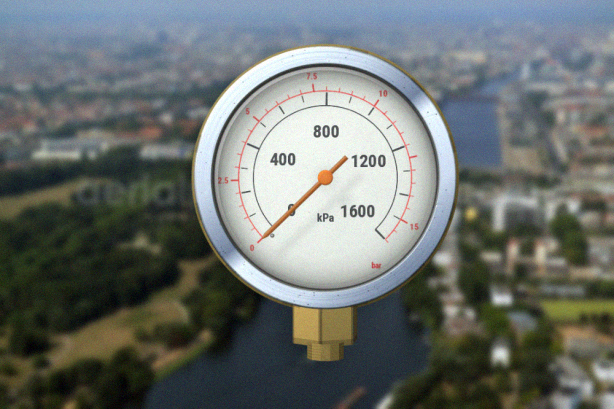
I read 0 kPa
